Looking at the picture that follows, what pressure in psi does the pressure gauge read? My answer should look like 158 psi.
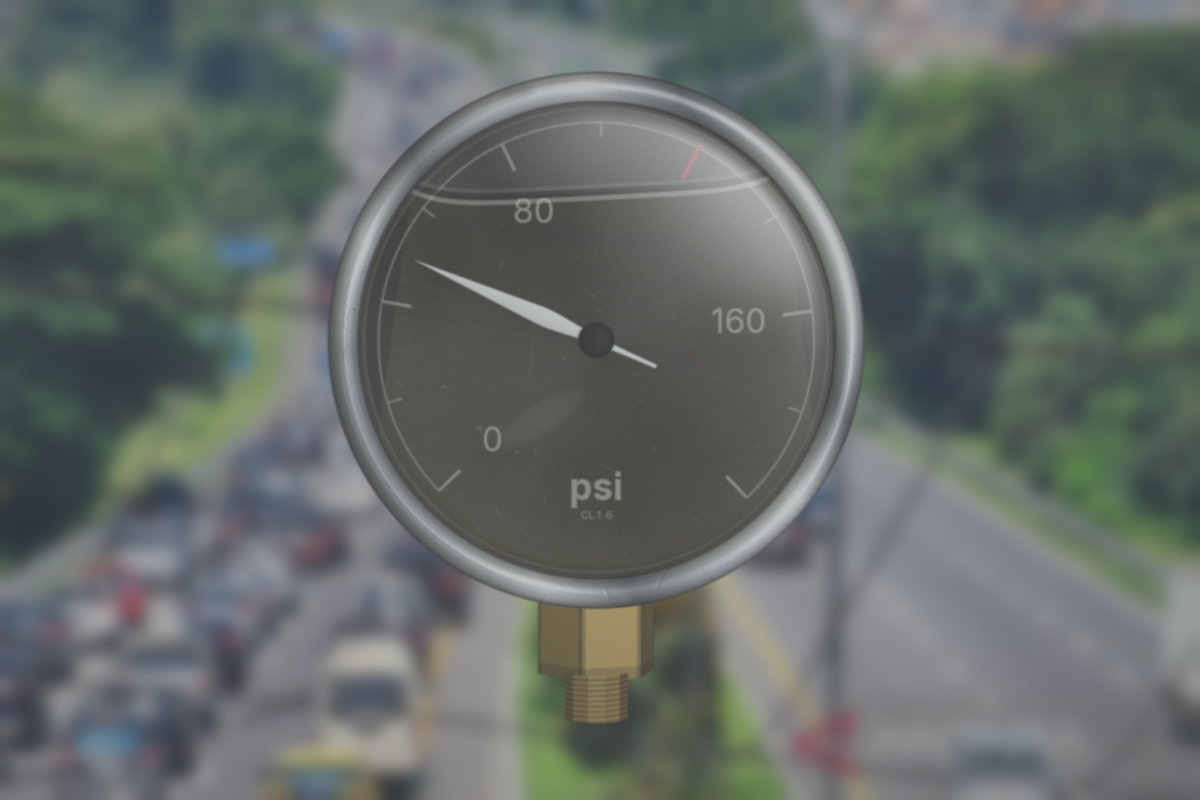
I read 50 psi
